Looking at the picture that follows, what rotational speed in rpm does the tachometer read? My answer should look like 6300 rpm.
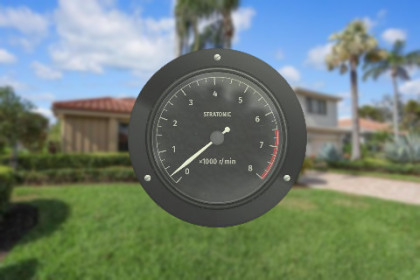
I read 250 rpm
